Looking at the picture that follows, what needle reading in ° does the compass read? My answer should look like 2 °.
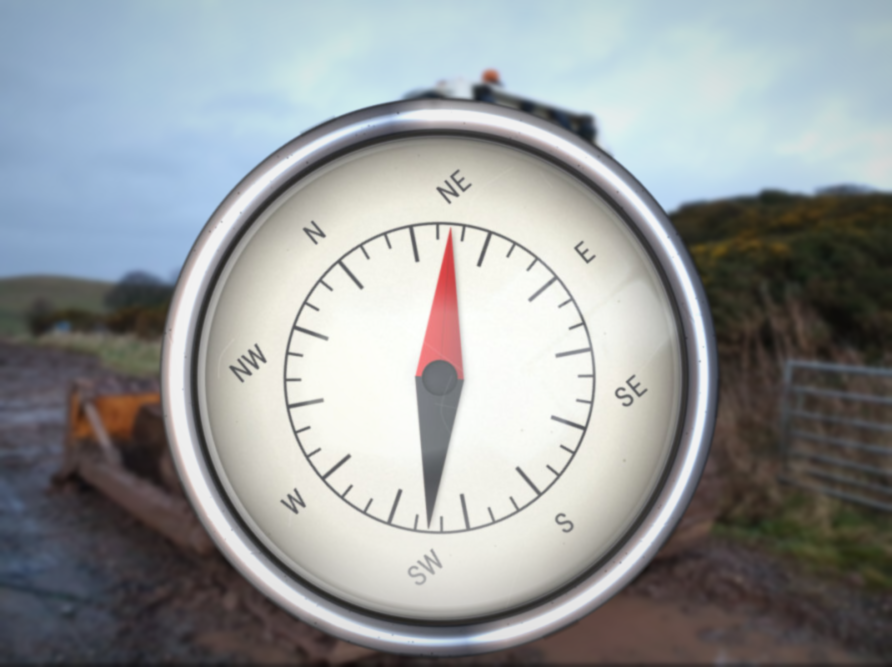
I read 45 °
